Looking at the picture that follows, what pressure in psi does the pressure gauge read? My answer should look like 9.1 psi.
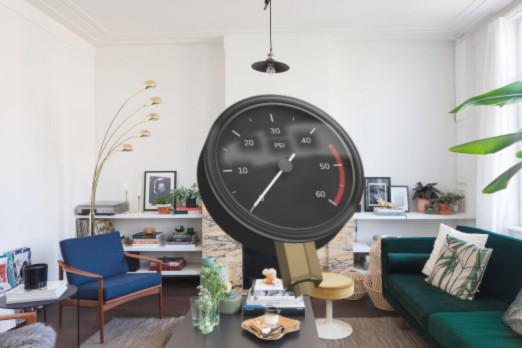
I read 0 psi
